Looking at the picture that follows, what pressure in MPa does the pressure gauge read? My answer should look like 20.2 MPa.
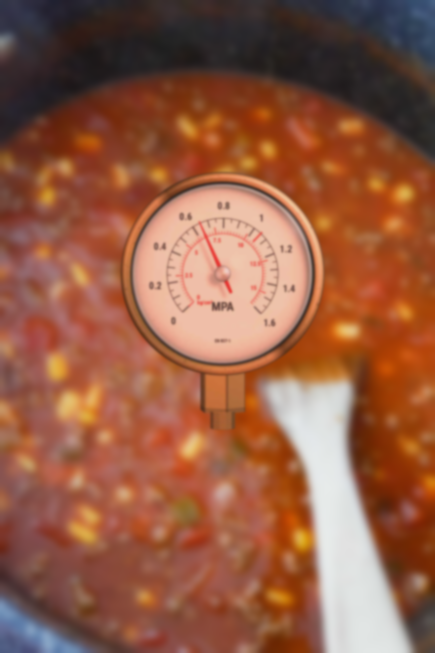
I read 0.65 MPa
